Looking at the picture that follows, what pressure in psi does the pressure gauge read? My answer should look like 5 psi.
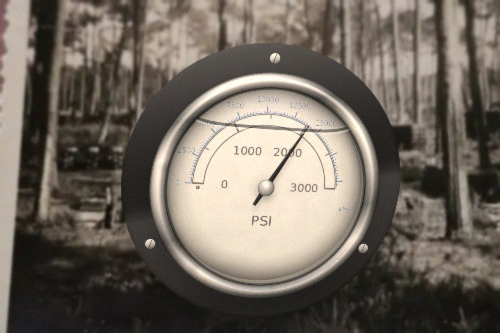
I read 2000 psi
